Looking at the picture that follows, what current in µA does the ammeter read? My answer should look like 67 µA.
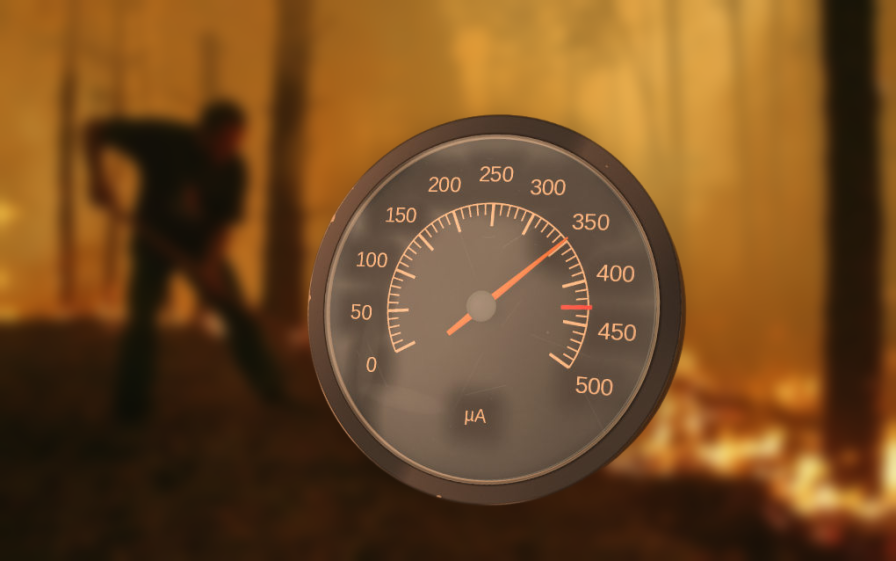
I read 350 µA
